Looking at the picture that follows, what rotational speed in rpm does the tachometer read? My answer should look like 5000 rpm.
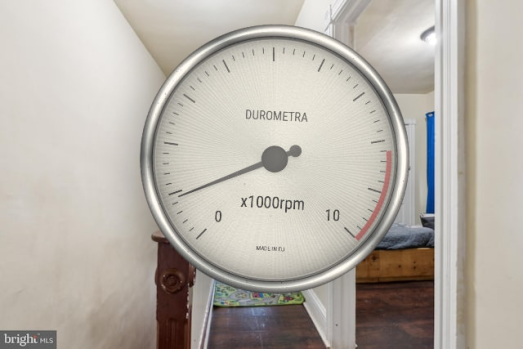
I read 900 rpm
